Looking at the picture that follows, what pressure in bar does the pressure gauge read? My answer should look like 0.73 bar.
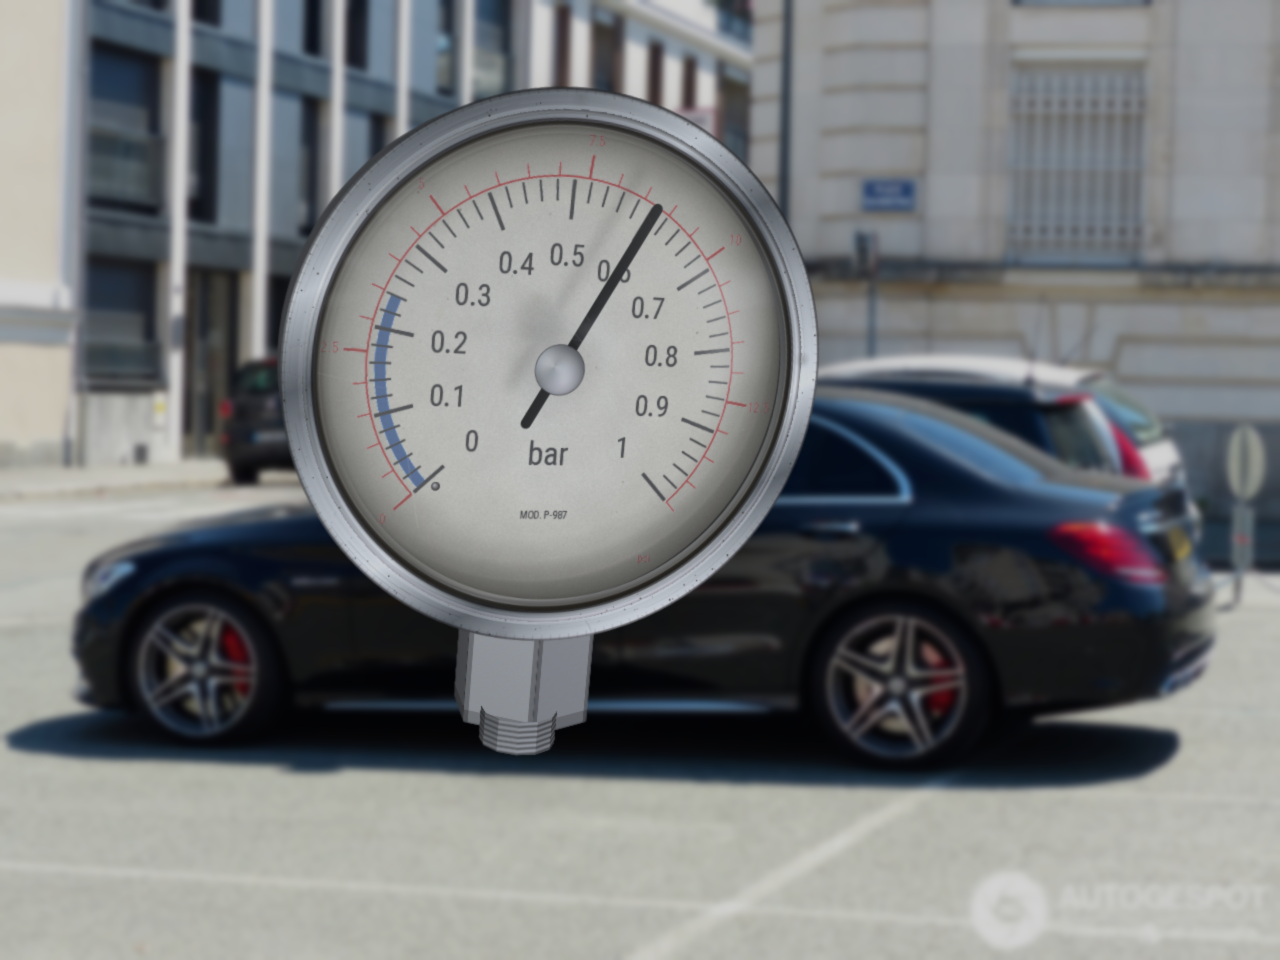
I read 0.6 bar
